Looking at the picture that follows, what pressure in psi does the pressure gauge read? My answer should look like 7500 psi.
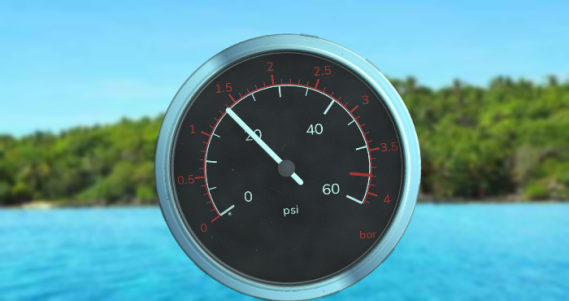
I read 20 psi
